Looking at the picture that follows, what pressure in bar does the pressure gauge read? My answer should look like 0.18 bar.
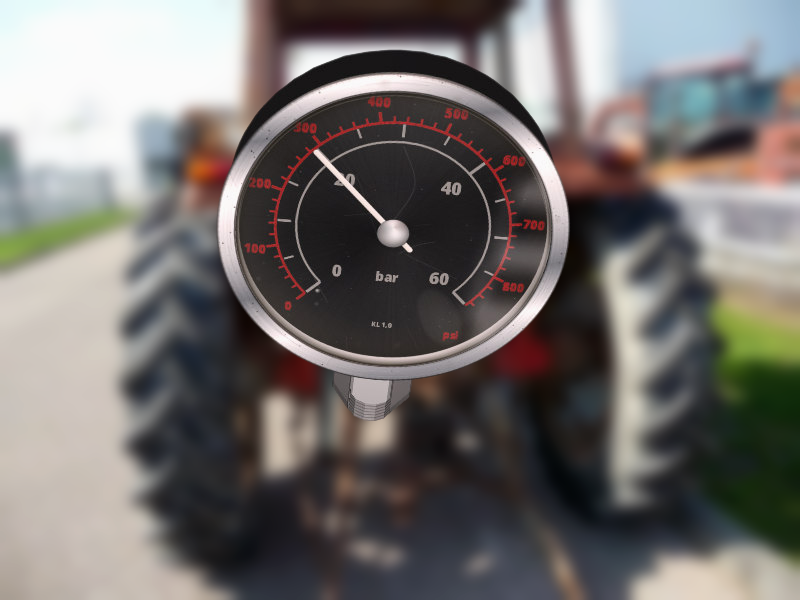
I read 20 bar
